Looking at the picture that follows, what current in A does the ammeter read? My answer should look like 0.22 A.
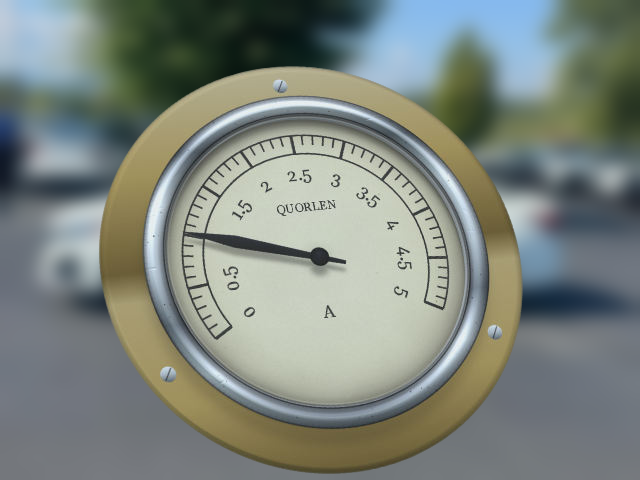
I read 1 A
